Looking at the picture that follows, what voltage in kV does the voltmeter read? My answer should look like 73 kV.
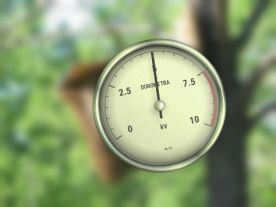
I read 5 kV
